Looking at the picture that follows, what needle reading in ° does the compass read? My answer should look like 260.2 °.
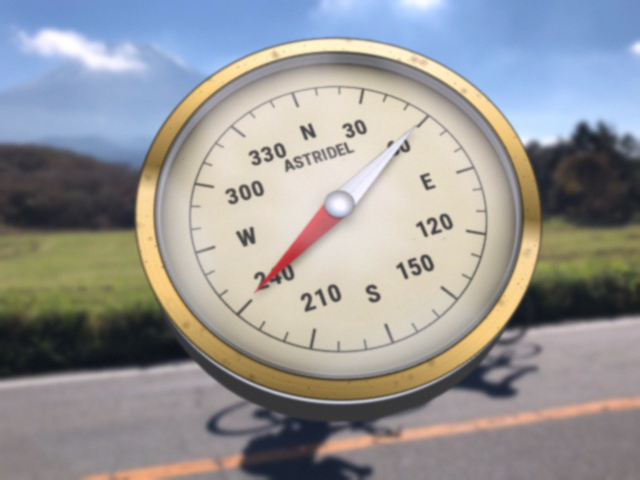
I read 240 °
